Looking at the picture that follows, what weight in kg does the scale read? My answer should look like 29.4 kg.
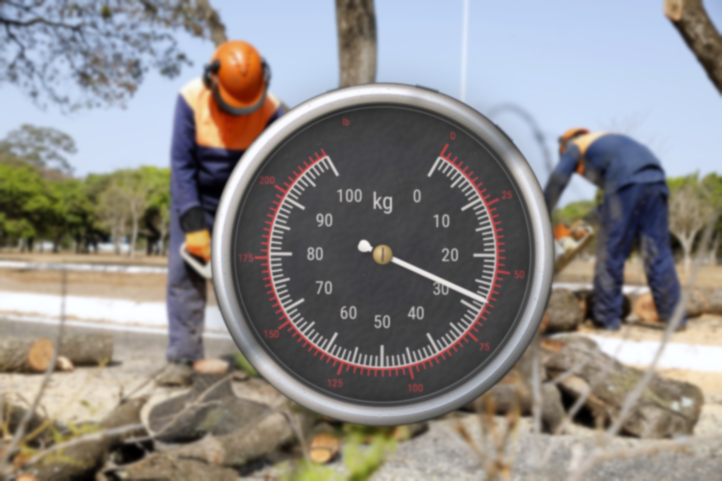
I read 28 kg
